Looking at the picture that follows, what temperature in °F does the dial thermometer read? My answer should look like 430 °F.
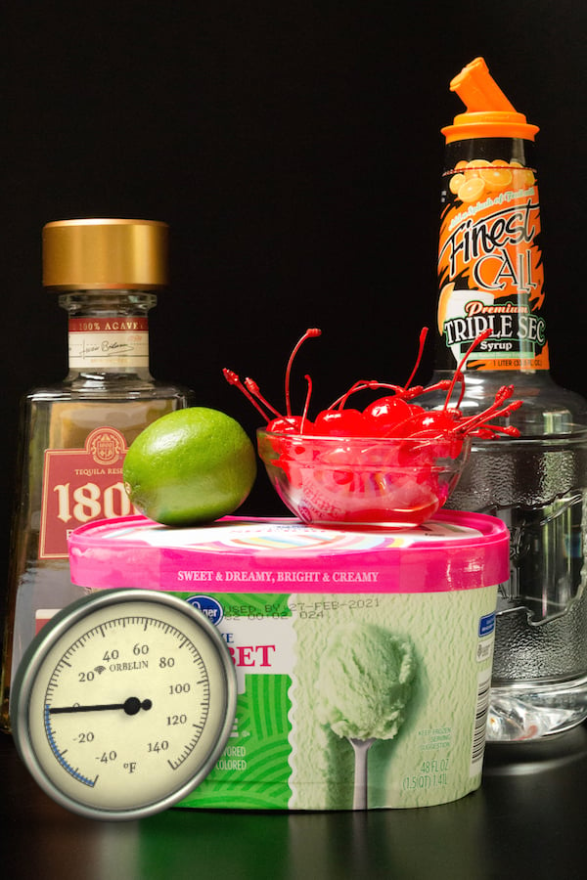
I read 0 °F
